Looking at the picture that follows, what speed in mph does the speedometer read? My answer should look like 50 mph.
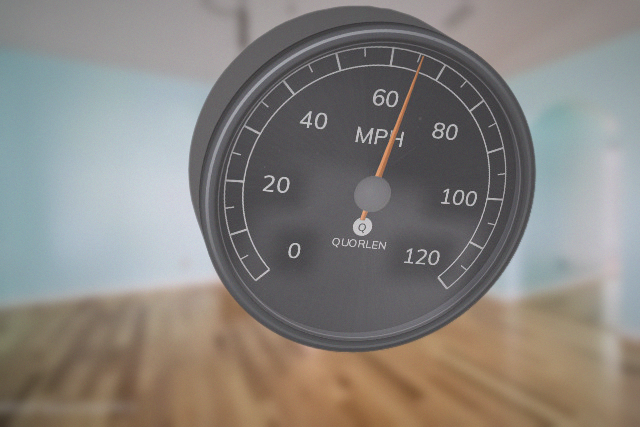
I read 65 mph
